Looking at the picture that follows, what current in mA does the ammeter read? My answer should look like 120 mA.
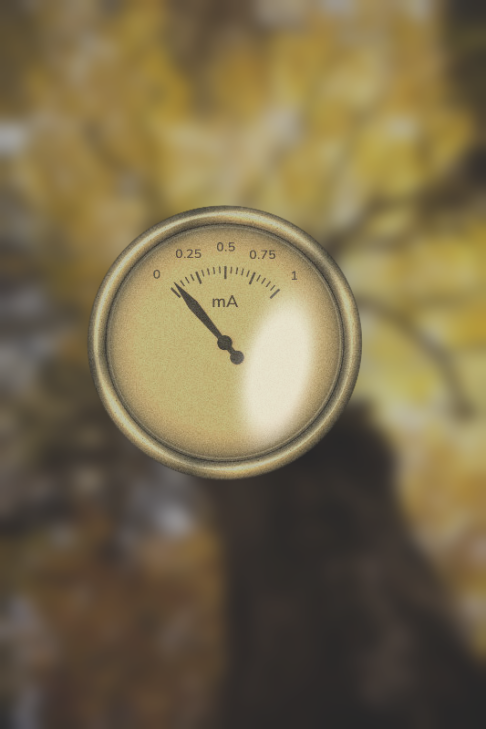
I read 0.05 mA
